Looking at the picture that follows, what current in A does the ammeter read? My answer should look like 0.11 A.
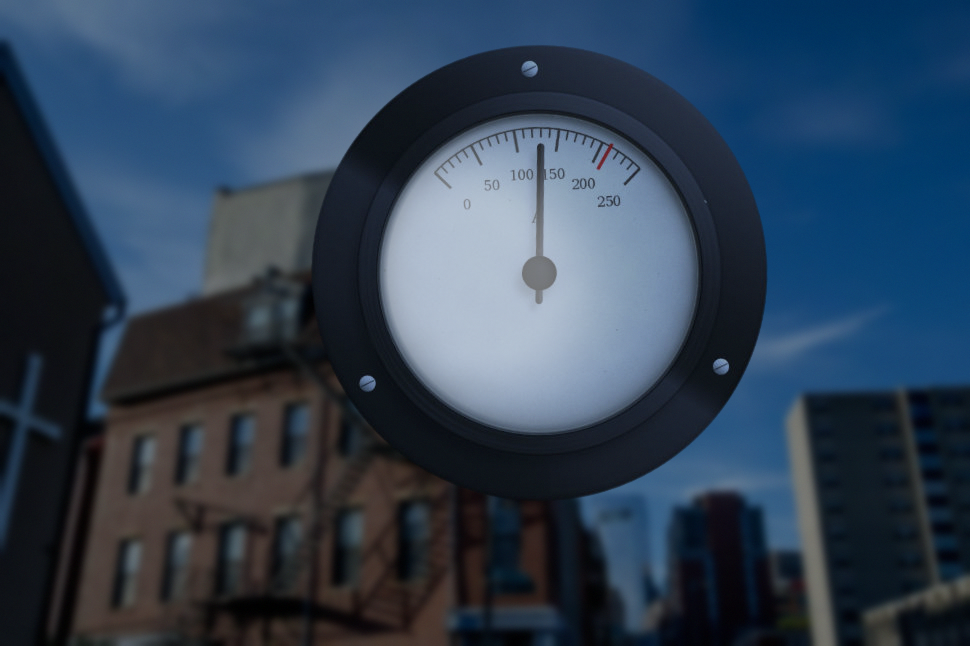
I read 130 A
